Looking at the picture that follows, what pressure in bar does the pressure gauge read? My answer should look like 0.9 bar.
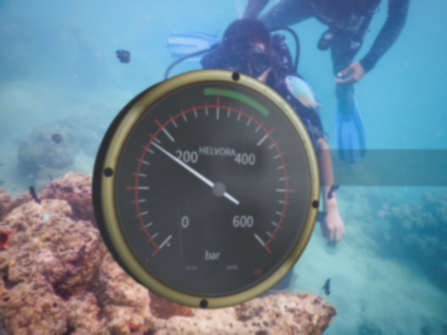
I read 170 bar
